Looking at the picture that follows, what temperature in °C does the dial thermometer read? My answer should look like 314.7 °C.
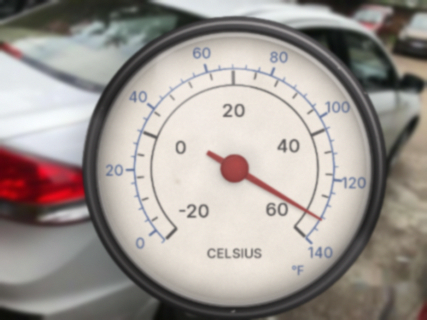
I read 56 °C
